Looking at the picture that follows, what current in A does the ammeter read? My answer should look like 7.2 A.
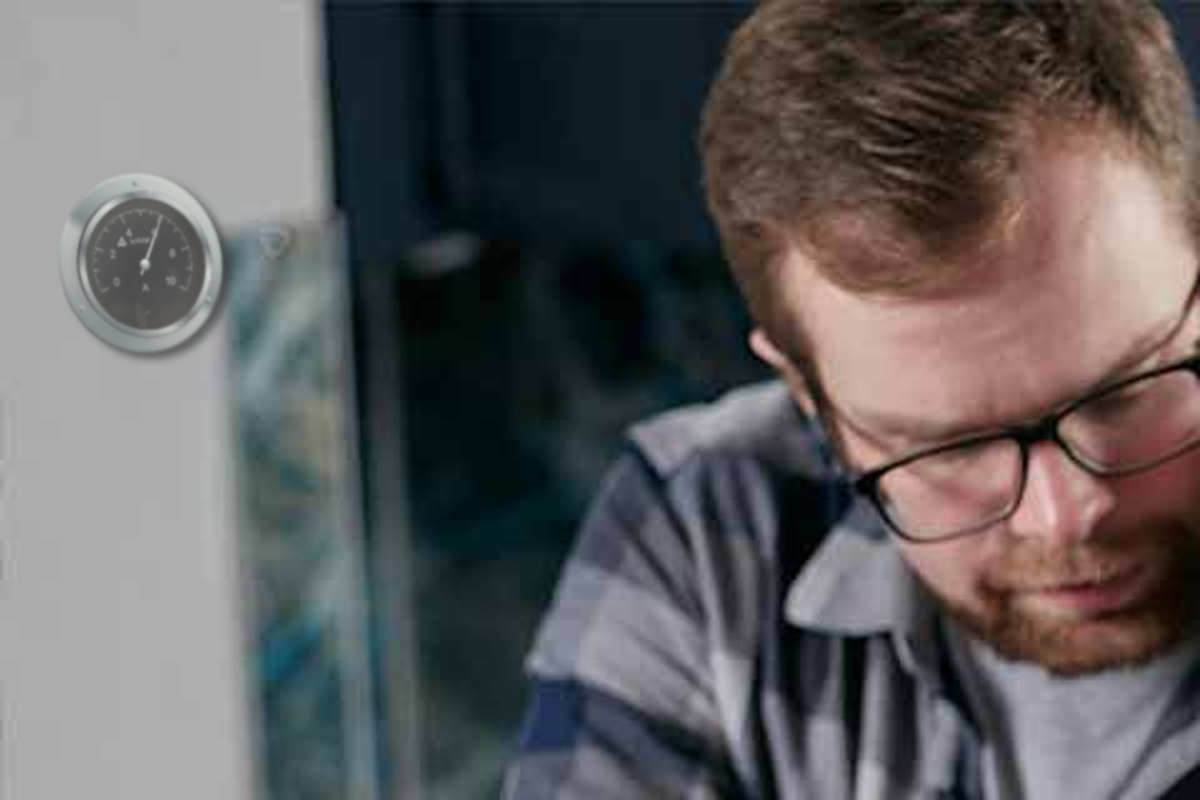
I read 6 A
